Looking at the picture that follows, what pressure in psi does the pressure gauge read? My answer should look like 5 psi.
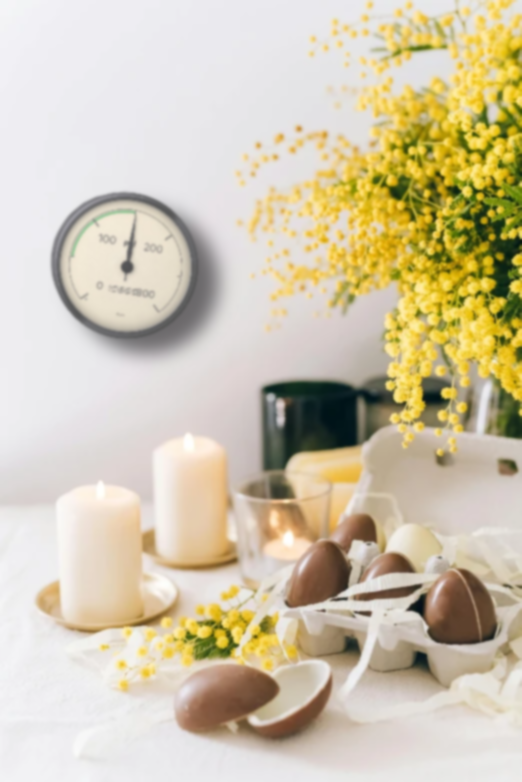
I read 150 psi
